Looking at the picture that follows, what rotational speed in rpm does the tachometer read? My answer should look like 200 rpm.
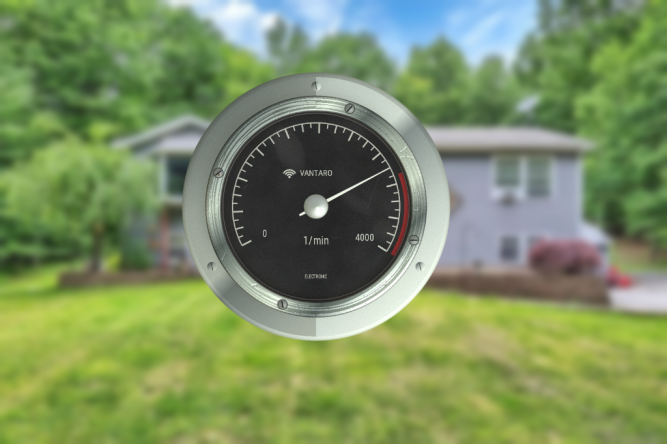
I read 3000 rpm
